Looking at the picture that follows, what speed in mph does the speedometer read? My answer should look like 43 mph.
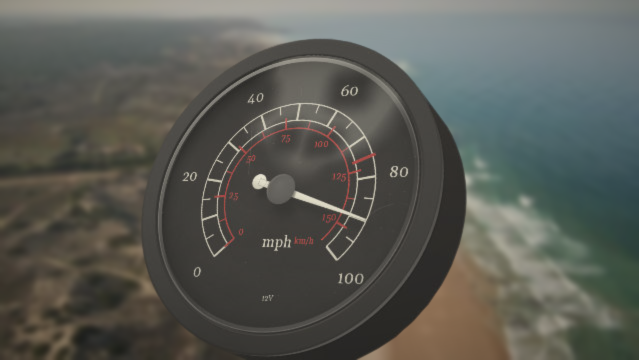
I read 90 mph
